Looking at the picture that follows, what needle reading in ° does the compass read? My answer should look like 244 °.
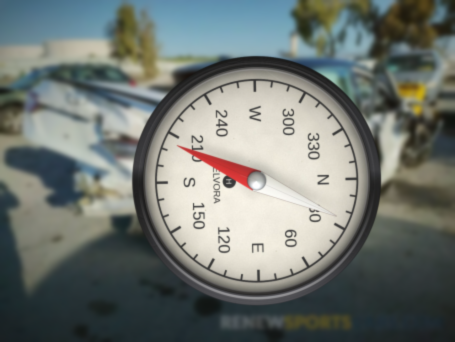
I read 205 °
